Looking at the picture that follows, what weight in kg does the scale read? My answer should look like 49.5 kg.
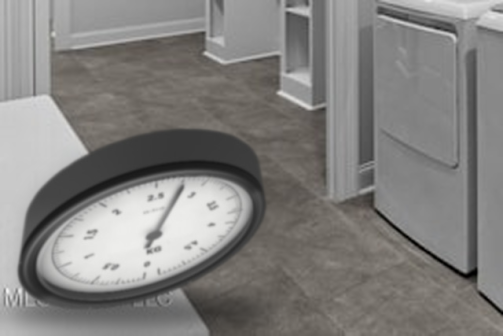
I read 2.75 kg
